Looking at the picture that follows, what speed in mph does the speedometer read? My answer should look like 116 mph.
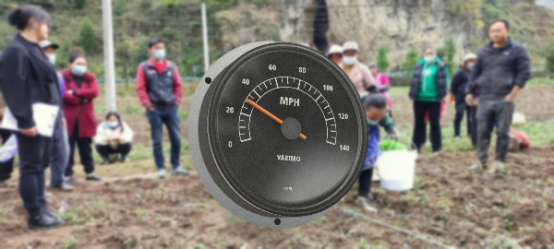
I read 30 mph
